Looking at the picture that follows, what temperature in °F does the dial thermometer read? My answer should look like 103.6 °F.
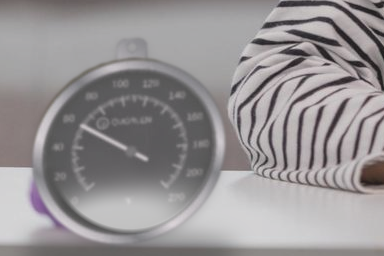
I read 60 °F
